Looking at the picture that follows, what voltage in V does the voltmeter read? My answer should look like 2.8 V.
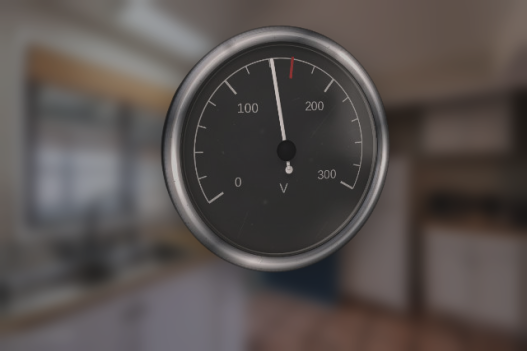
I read 140 V
